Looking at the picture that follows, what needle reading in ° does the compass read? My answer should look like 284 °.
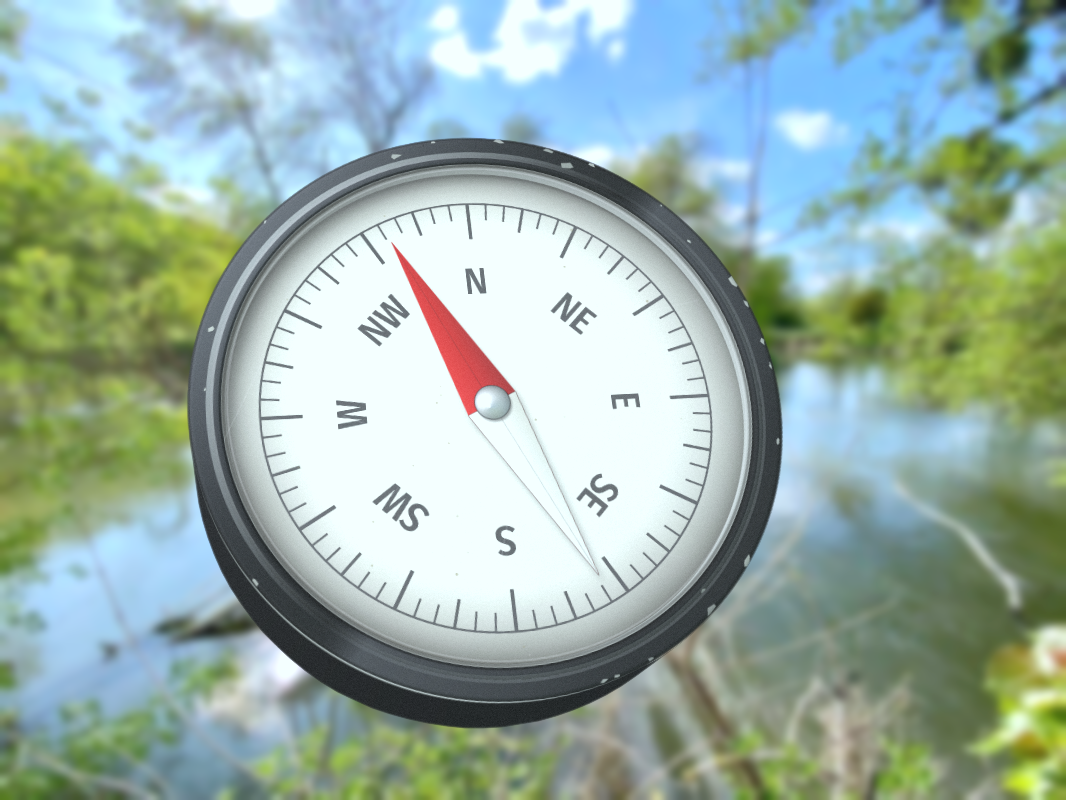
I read 335 °
